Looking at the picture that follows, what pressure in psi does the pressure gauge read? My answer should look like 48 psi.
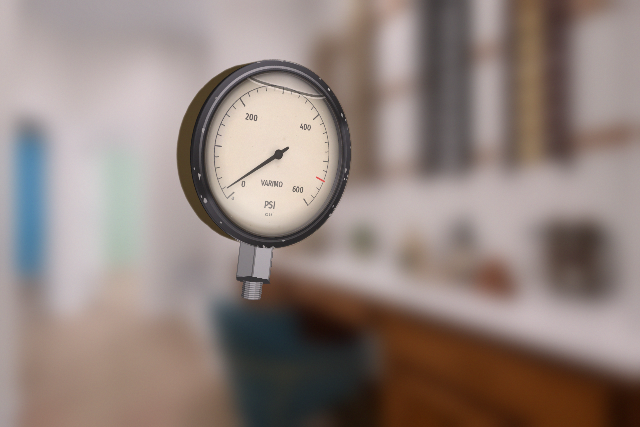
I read 20 psi
